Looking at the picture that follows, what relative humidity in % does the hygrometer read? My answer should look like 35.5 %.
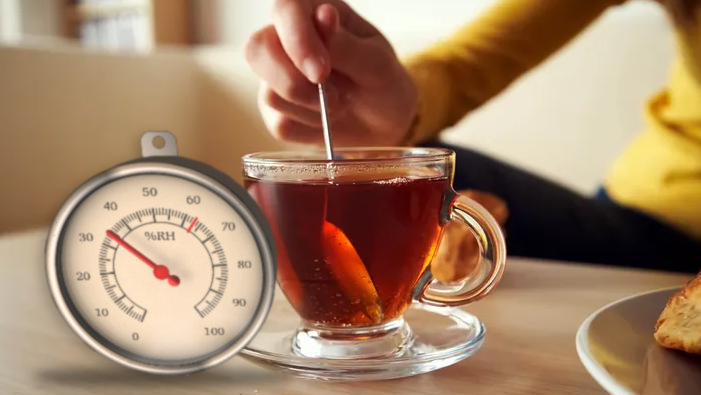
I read 35 %
